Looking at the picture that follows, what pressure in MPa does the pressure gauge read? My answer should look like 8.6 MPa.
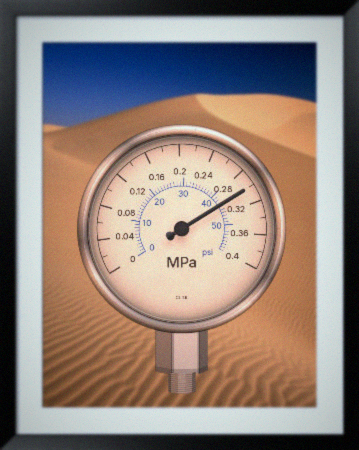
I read 0.3 MPa
